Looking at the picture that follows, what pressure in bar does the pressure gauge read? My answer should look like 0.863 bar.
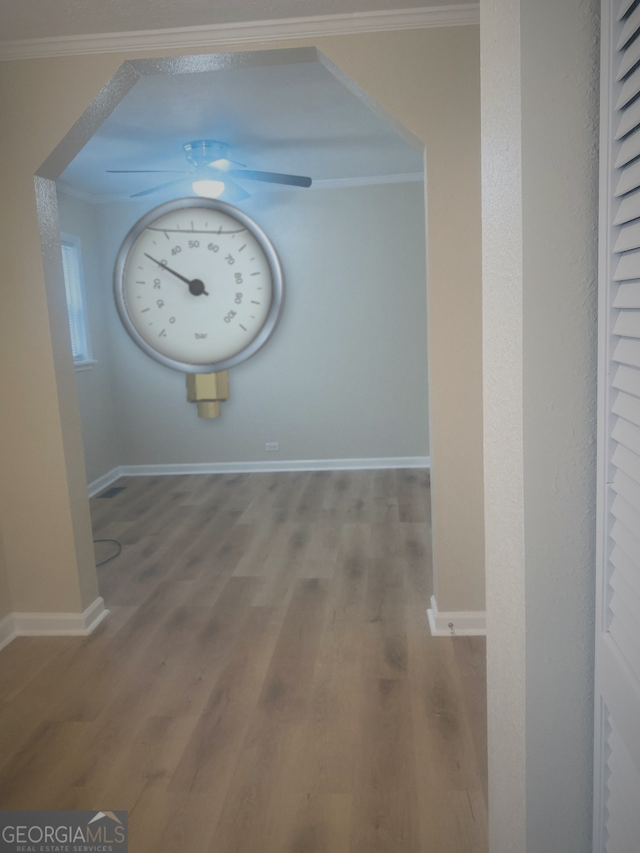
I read 30 bar
